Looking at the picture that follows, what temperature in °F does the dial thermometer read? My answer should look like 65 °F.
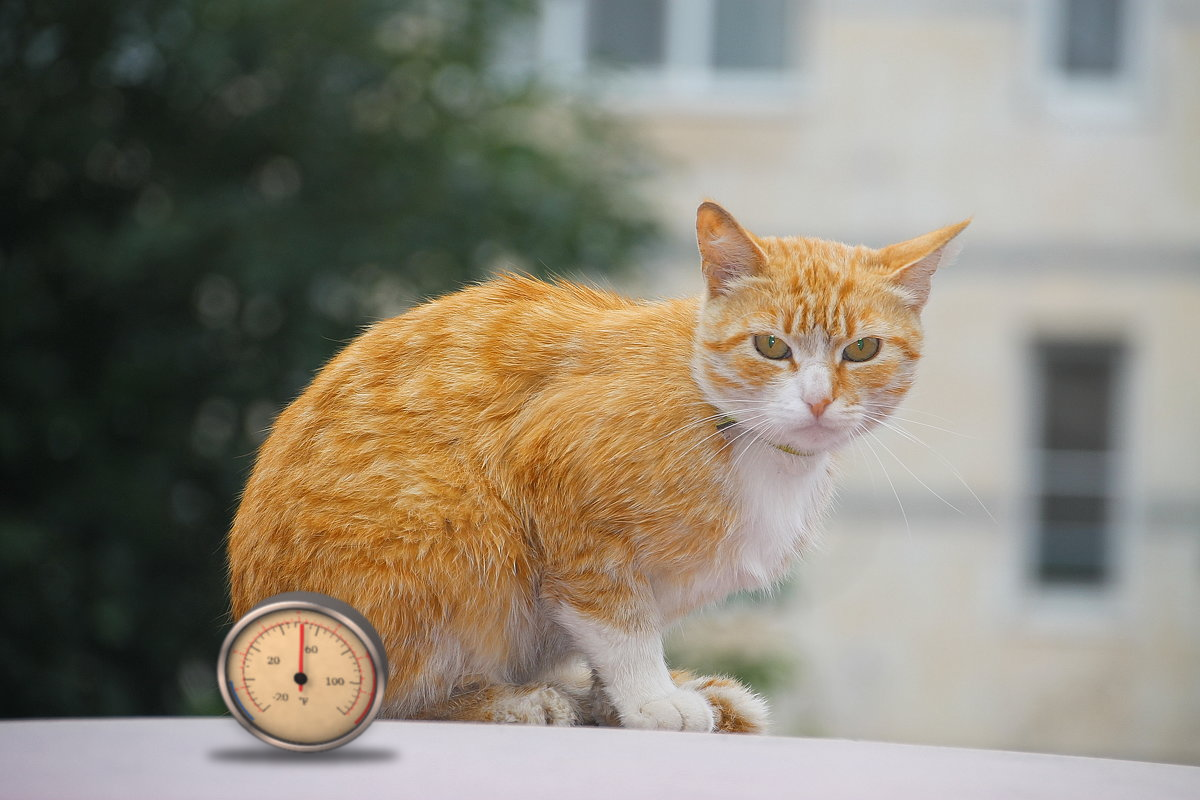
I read 52 °F
